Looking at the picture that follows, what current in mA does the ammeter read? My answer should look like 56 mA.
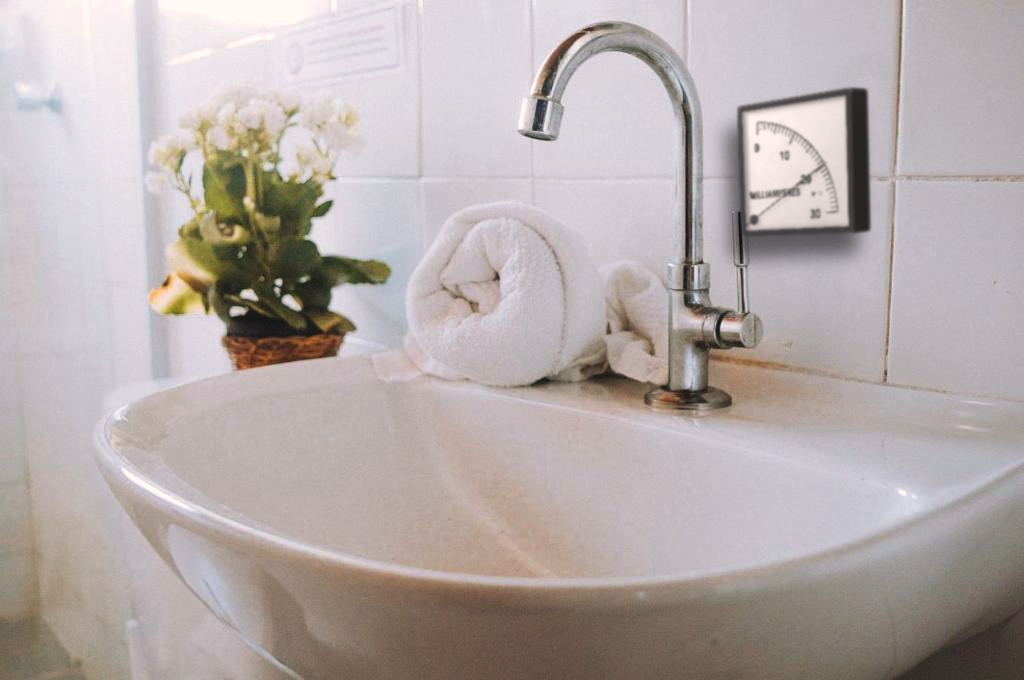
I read 20 mA
